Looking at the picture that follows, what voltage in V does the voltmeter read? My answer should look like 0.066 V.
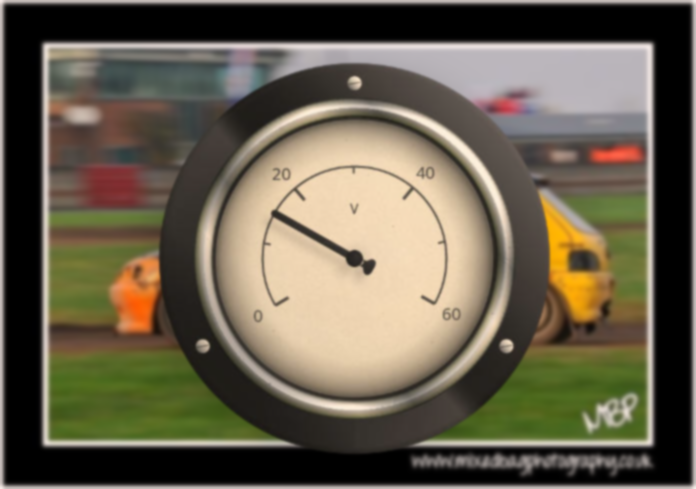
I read 15 V
